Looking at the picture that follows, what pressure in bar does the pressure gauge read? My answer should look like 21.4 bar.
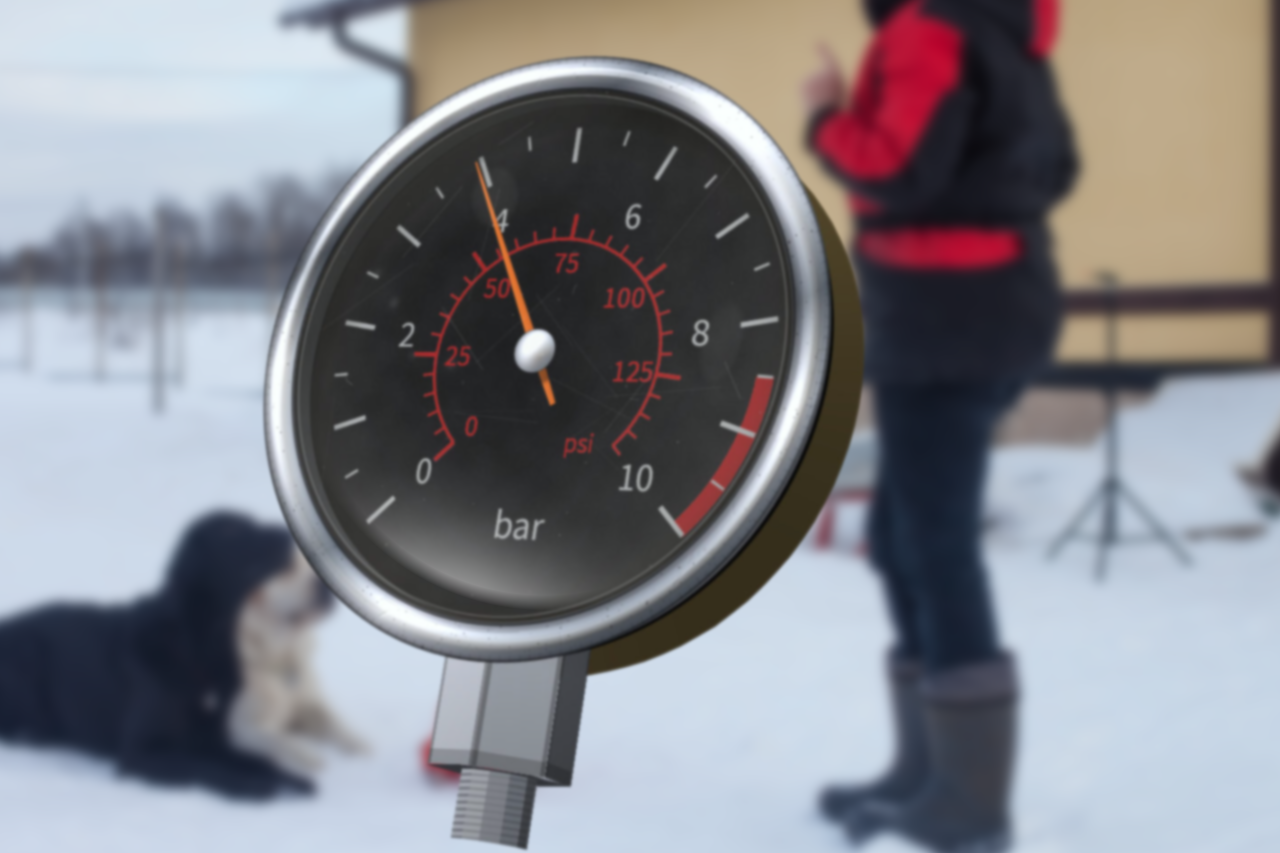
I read 4 bar
